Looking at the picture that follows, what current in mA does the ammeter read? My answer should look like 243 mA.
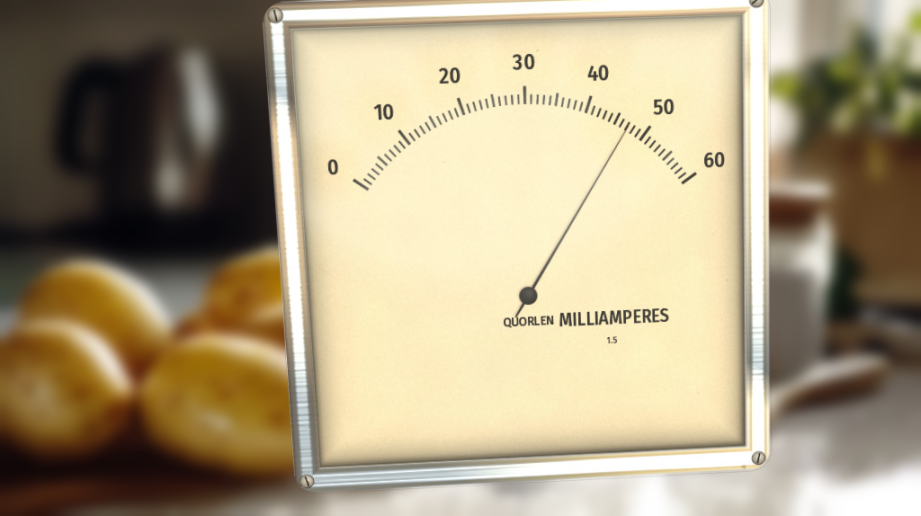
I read 47 mA
